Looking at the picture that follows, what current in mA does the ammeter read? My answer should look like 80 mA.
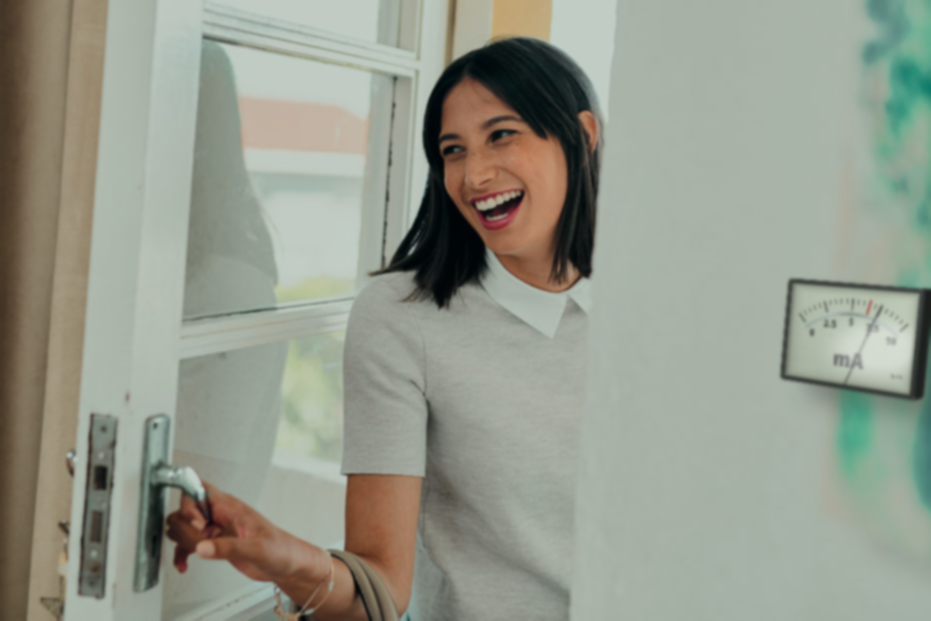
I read 7.5 mA
